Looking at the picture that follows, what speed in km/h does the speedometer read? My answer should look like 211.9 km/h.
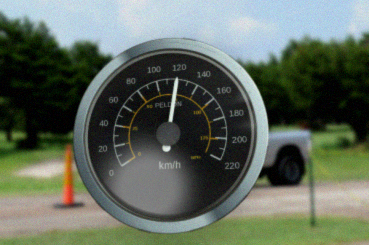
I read 120 km/h
